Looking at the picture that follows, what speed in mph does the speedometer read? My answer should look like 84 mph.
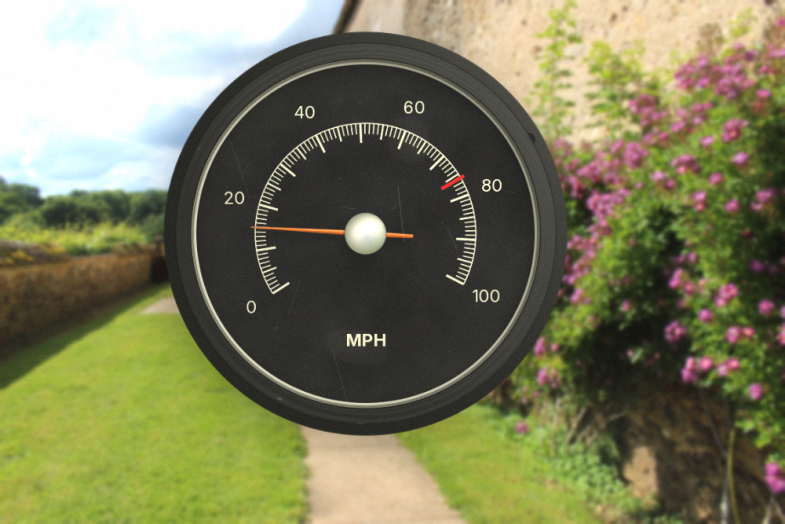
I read 15 mph
